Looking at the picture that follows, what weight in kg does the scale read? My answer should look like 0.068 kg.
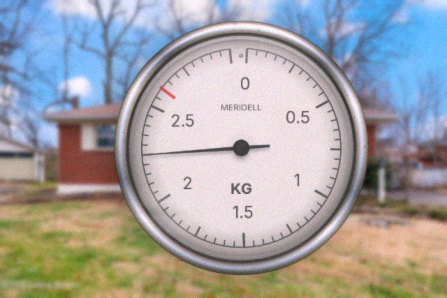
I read 2.25 kg
